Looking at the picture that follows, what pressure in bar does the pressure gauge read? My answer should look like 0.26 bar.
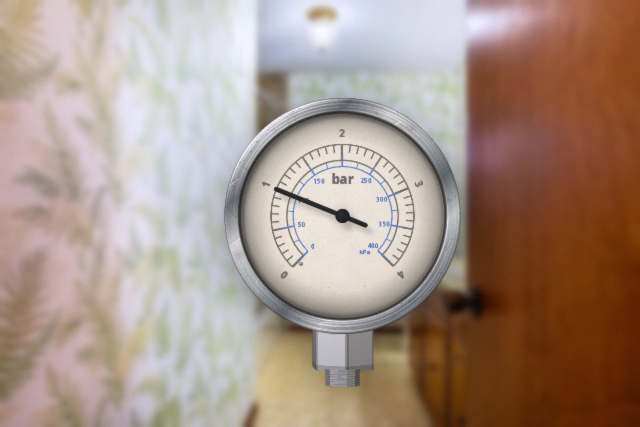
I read 1 bar
